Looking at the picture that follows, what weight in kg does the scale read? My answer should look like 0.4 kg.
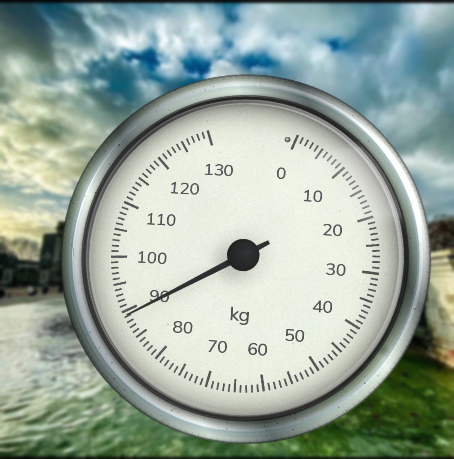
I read 89 kg
